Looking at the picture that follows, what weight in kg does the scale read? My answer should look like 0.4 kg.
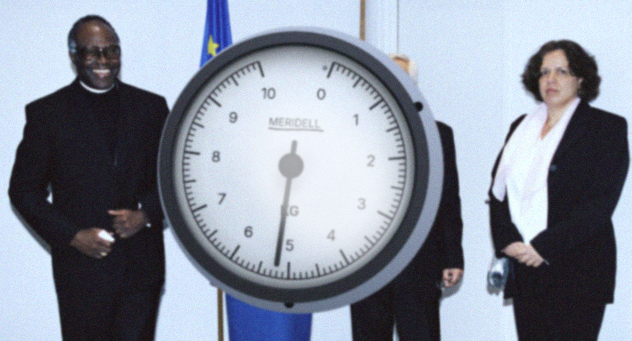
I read 5.2 kg
